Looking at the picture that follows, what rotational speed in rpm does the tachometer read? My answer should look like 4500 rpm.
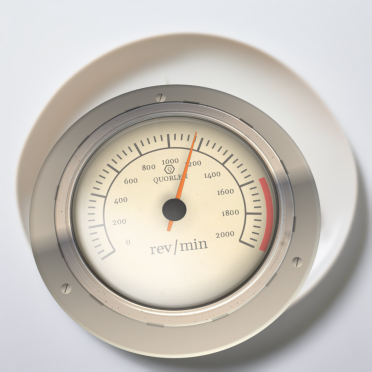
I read 1160 rpm
